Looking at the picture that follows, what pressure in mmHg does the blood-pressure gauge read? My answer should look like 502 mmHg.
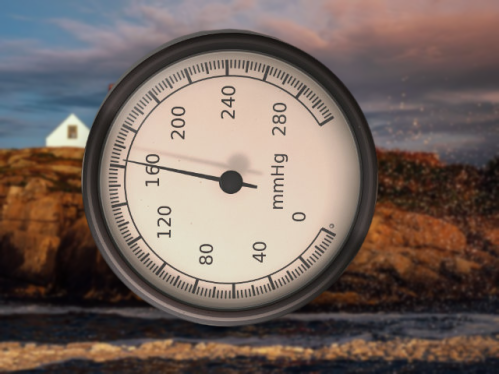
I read 164 mmHg
